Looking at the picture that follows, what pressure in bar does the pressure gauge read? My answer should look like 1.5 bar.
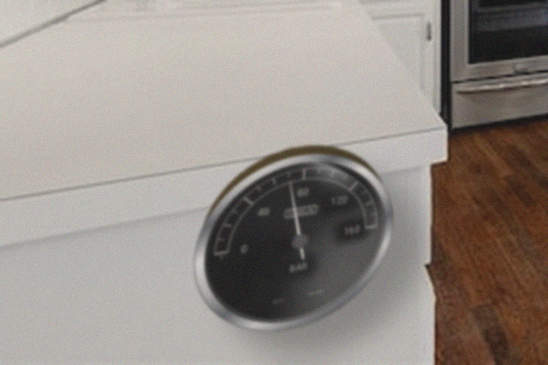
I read 70 bar
